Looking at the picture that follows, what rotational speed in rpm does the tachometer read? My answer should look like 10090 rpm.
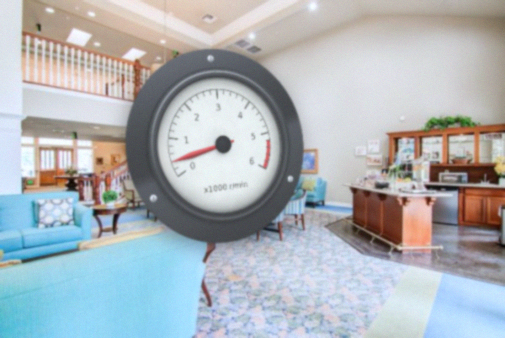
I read 400 rpm
